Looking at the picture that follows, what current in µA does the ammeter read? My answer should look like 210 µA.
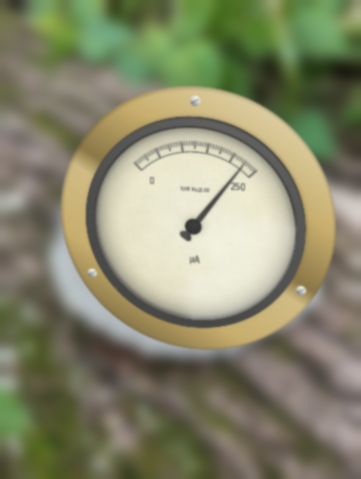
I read 225 µA
